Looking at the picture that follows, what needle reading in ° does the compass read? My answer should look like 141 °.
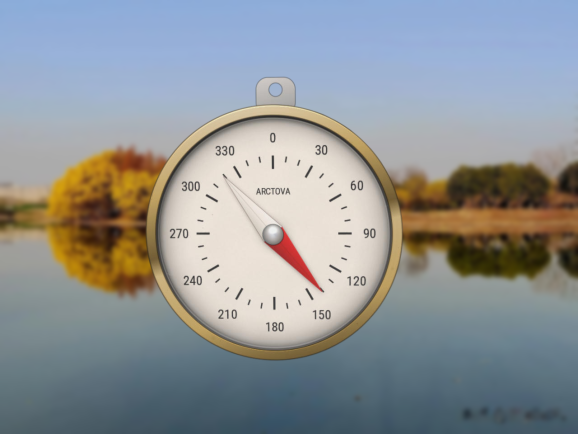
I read 140 °
